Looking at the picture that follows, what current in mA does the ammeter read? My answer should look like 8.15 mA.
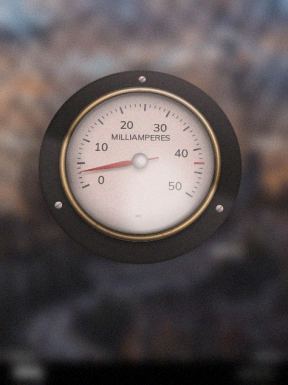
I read 3 mA
